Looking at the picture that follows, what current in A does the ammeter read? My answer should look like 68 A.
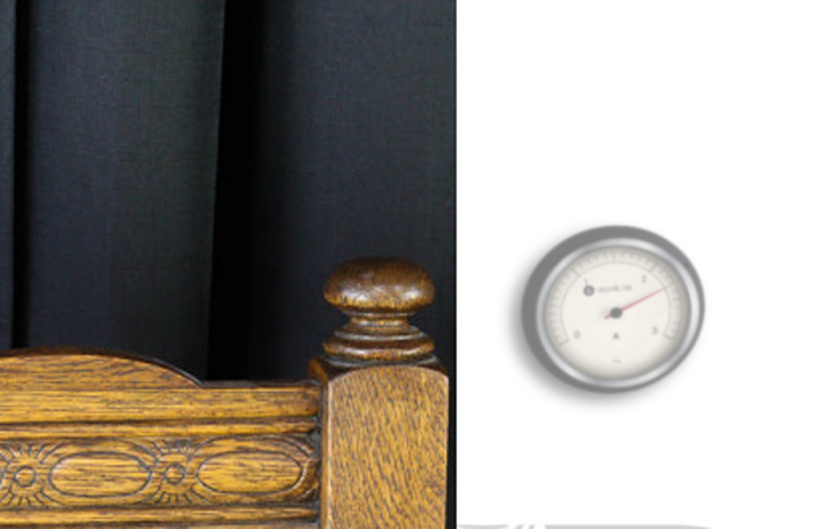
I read 2.3 A
